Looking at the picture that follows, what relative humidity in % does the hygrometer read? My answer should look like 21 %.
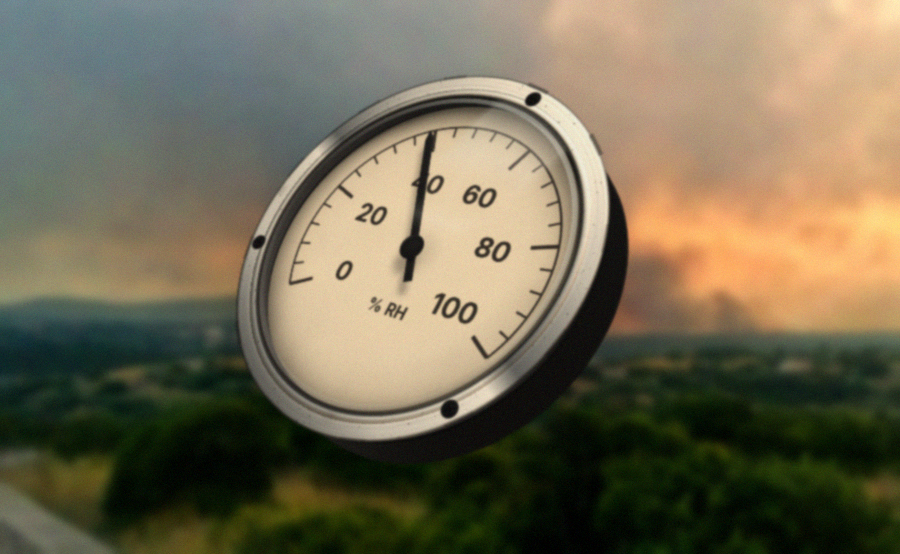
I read 40 %
